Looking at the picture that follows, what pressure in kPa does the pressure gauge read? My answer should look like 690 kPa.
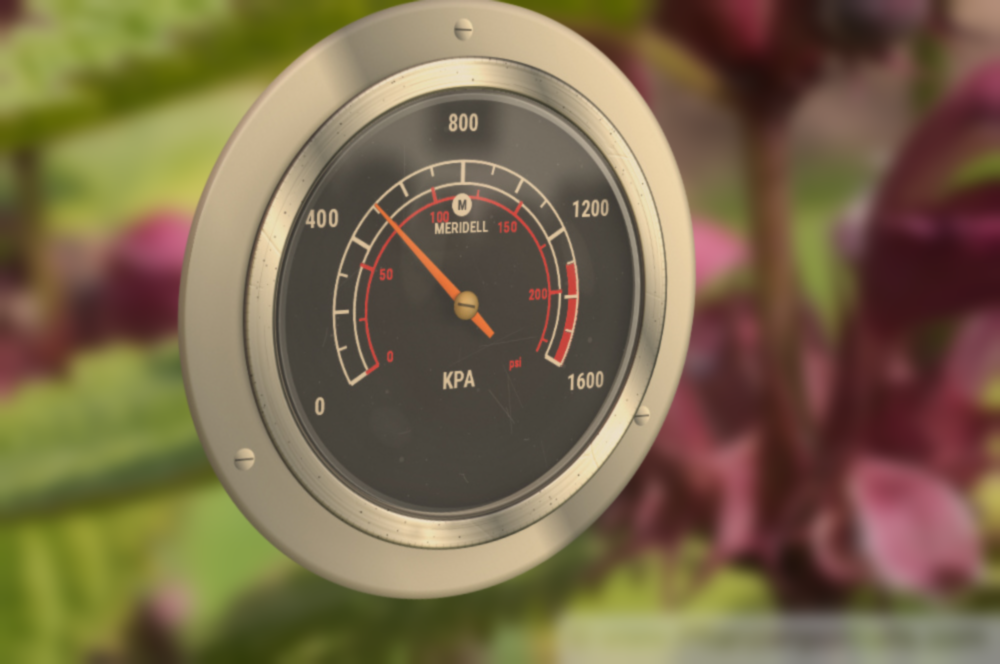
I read 500 kPa
